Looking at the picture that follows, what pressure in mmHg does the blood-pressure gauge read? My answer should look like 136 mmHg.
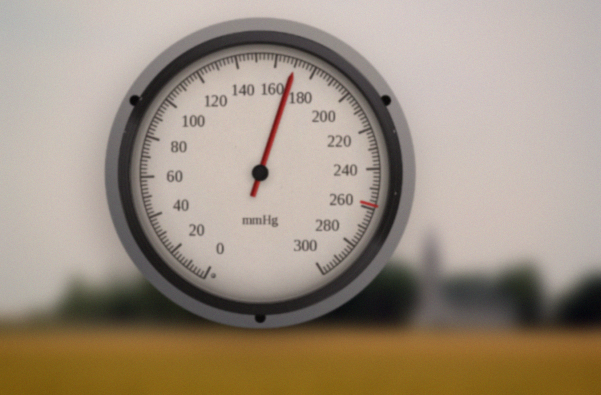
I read 170 mmHg
